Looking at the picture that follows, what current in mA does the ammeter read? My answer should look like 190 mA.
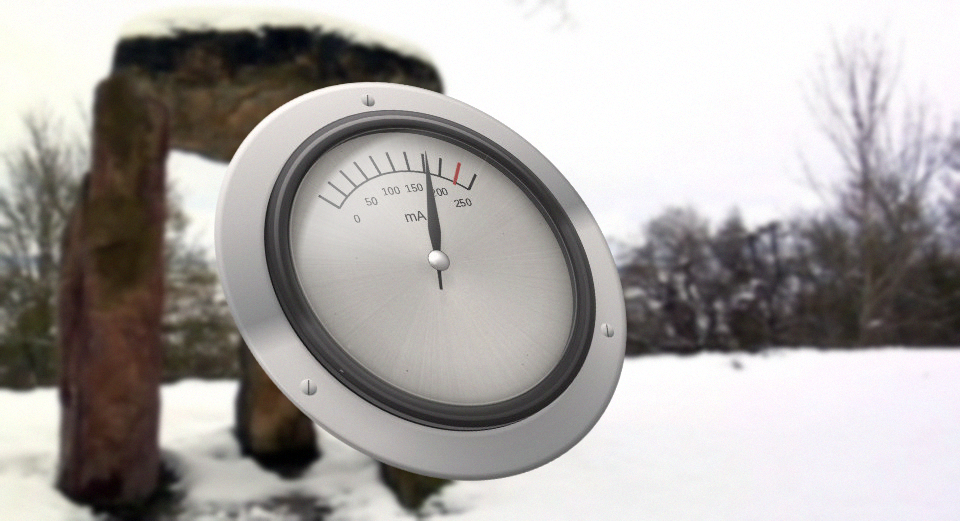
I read 175 mA
